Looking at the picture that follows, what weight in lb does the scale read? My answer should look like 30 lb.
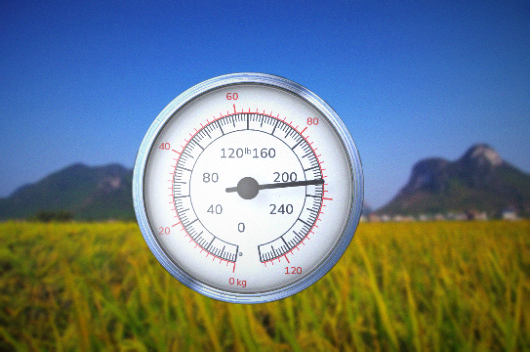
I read 210 lb
